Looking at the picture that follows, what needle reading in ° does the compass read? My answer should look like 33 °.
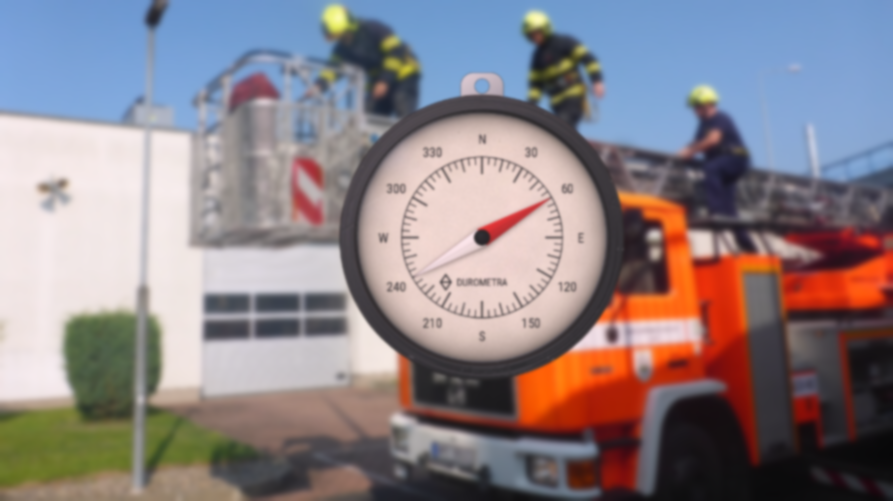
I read 60 °
